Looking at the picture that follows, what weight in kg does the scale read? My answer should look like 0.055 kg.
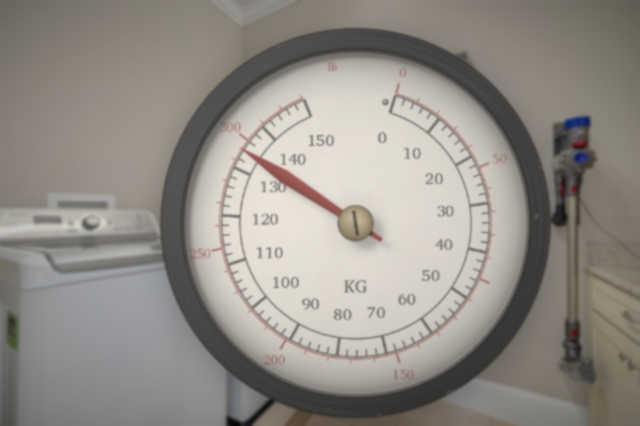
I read 134 kg
